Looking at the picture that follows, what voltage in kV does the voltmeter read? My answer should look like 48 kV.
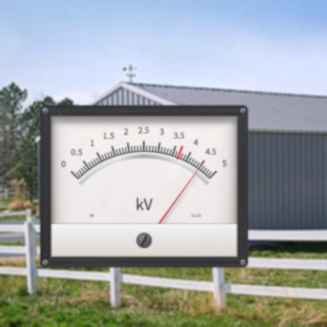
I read 4.5 kV
